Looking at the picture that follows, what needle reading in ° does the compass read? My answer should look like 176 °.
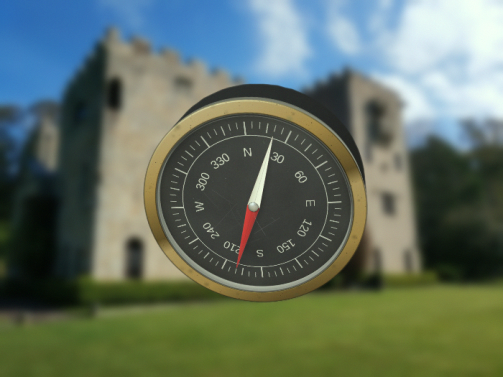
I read 200 °
